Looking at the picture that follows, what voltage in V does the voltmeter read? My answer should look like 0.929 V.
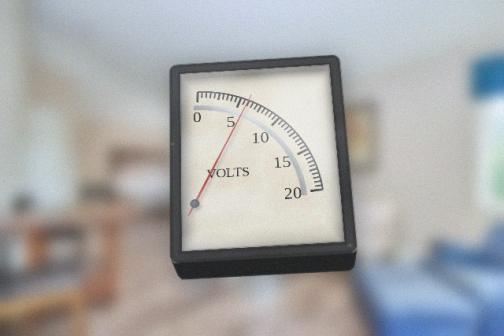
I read 6 V
